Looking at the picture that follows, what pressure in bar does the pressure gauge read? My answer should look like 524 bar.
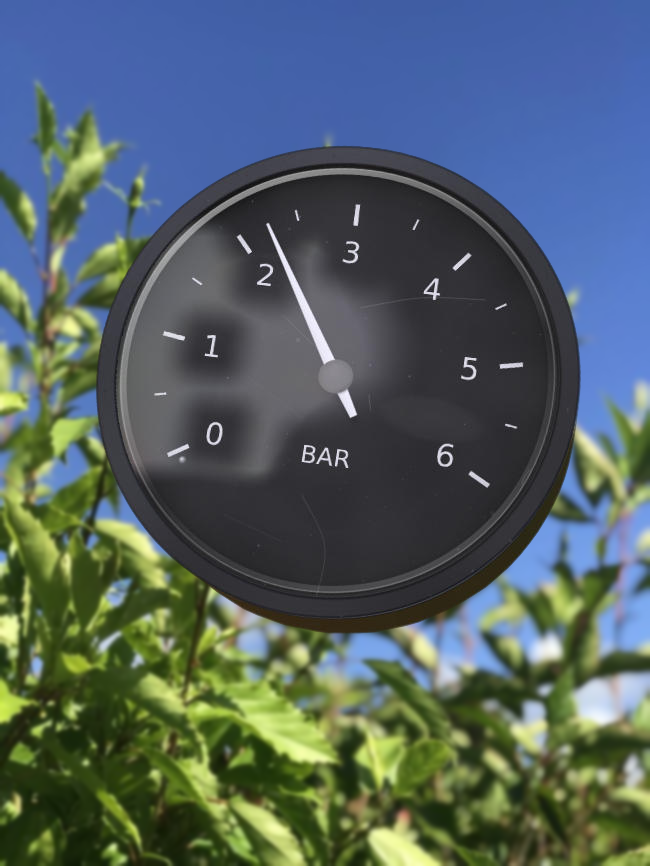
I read 2.25 bar
